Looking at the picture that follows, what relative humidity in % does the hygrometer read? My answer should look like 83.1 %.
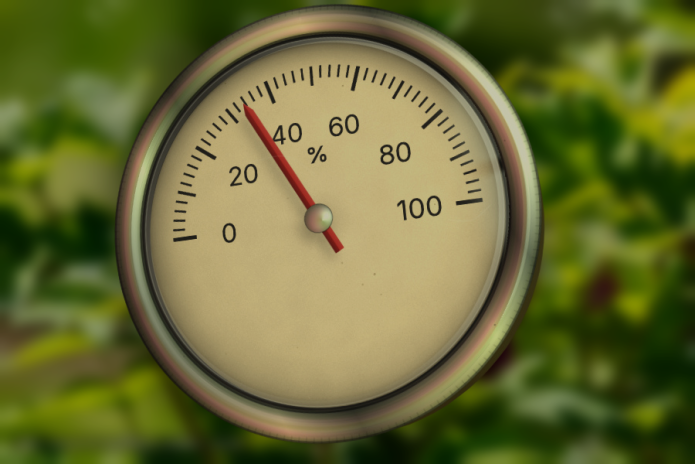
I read 34 %
